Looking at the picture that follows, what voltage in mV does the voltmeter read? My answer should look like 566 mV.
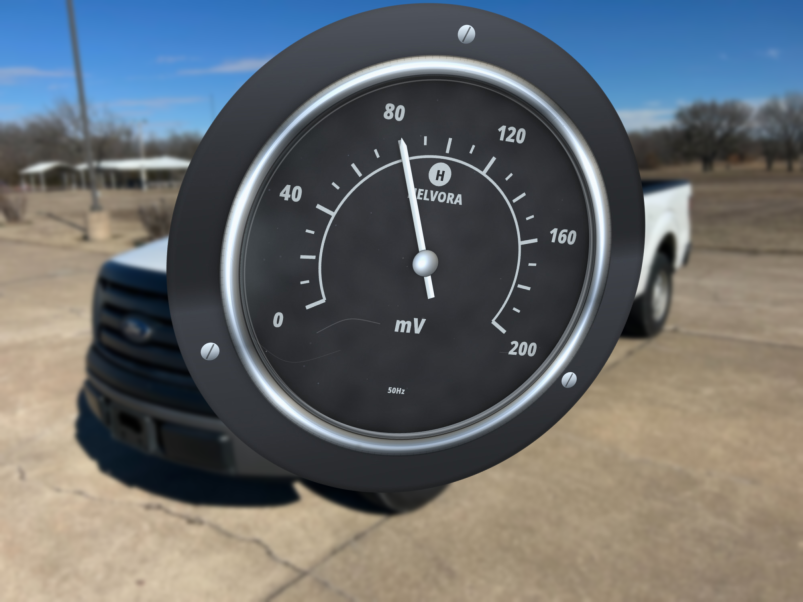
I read 80 mV
